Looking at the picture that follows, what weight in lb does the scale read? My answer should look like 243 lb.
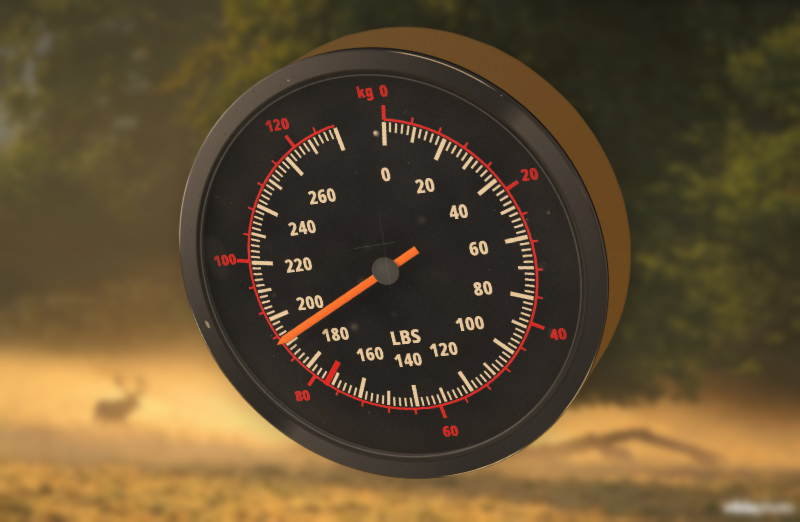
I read 192 lb
